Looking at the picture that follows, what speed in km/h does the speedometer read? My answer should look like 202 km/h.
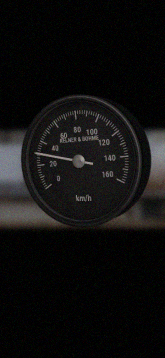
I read 30 km/h
